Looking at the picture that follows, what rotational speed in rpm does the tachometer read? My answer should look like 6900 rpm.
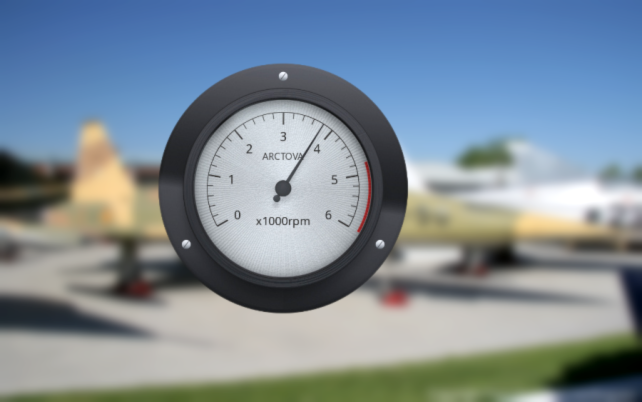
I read 3800 rpm
